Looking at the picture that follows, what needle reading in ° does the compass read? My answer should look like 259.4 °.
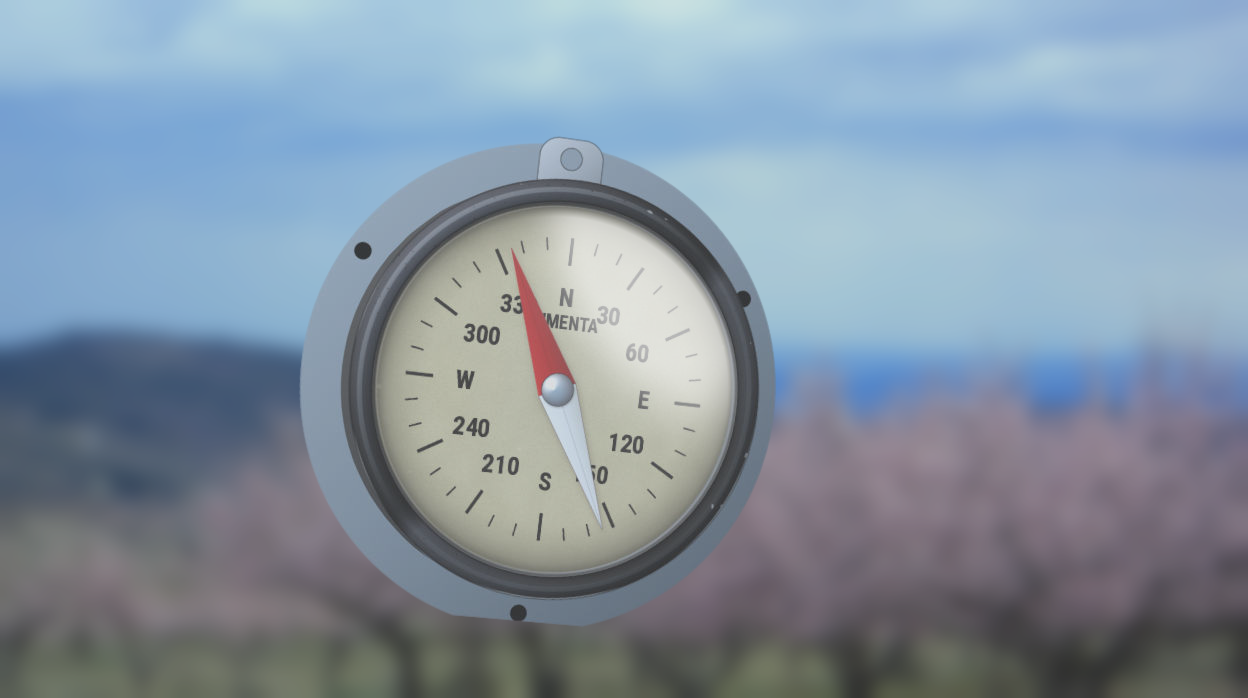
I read 335 °
